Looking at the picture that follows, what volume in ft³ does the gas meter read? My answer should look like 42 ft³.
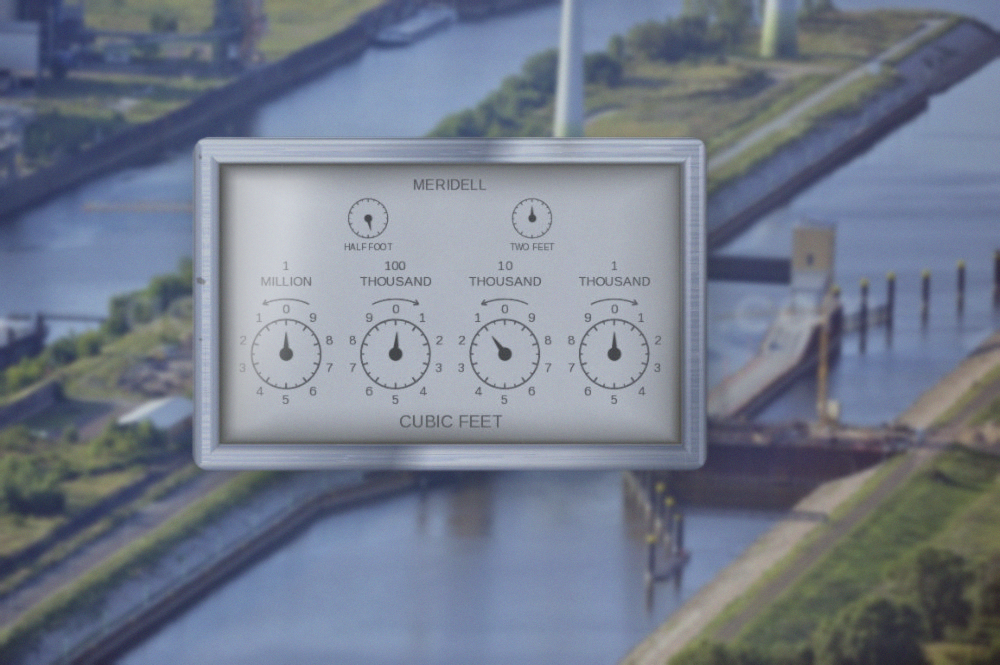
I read 1000 ft³
